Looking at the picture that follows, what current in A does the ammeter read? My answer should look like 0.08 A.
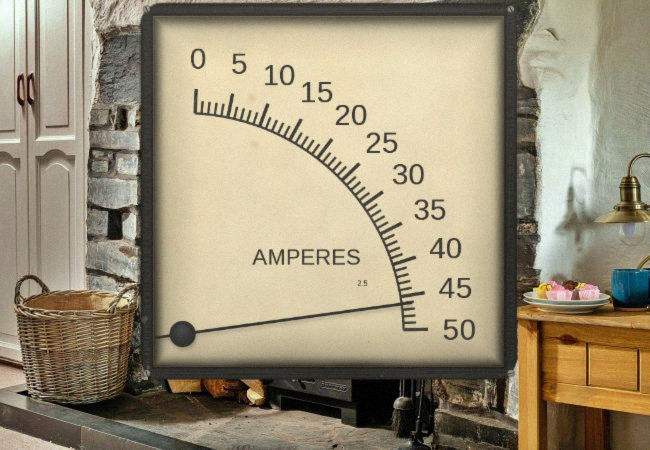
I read 46 A
